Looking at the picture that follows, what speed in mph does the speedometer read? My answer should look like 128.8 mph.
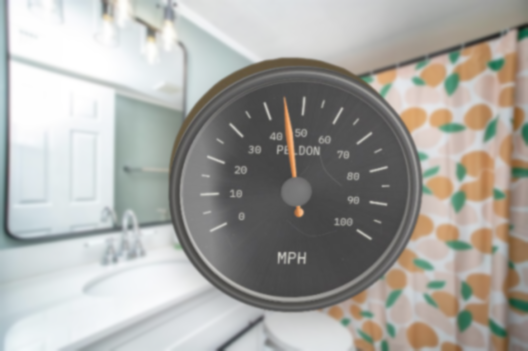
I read 45 mph
